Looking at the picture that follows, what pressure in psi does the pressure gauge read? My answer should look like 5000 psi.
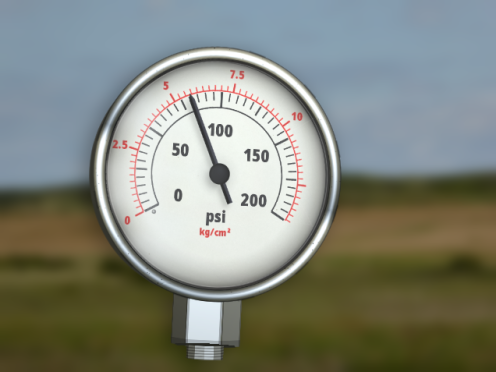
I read 80 psi
